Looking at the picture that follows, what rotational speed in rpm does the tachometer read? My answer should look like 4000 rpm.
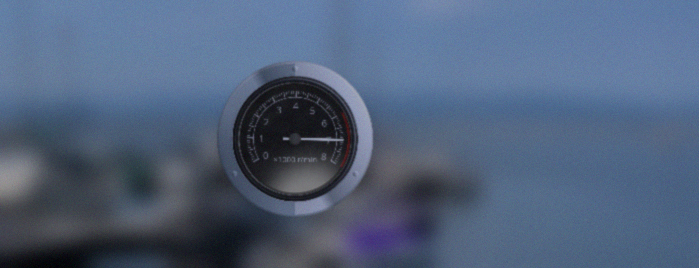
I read 7000 rpm
